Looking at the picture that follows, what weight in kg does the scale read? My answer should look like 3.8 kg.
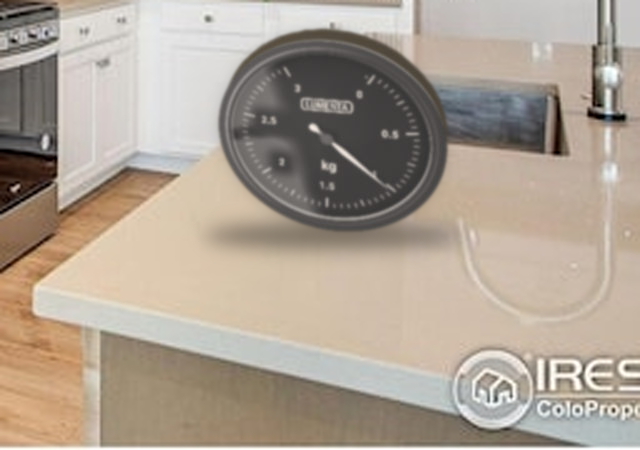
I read 1 kg
